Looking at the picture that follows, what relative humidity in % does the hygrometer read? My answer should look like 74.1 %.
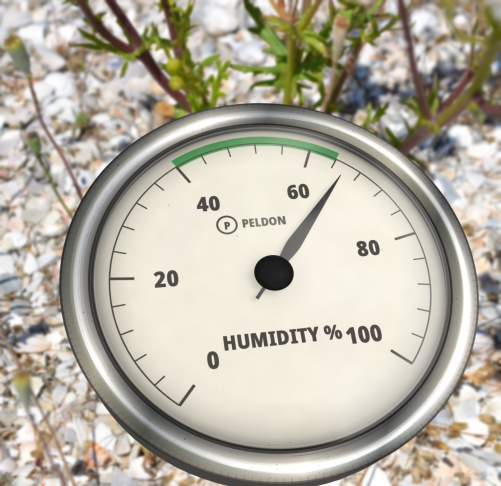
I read 66 %
